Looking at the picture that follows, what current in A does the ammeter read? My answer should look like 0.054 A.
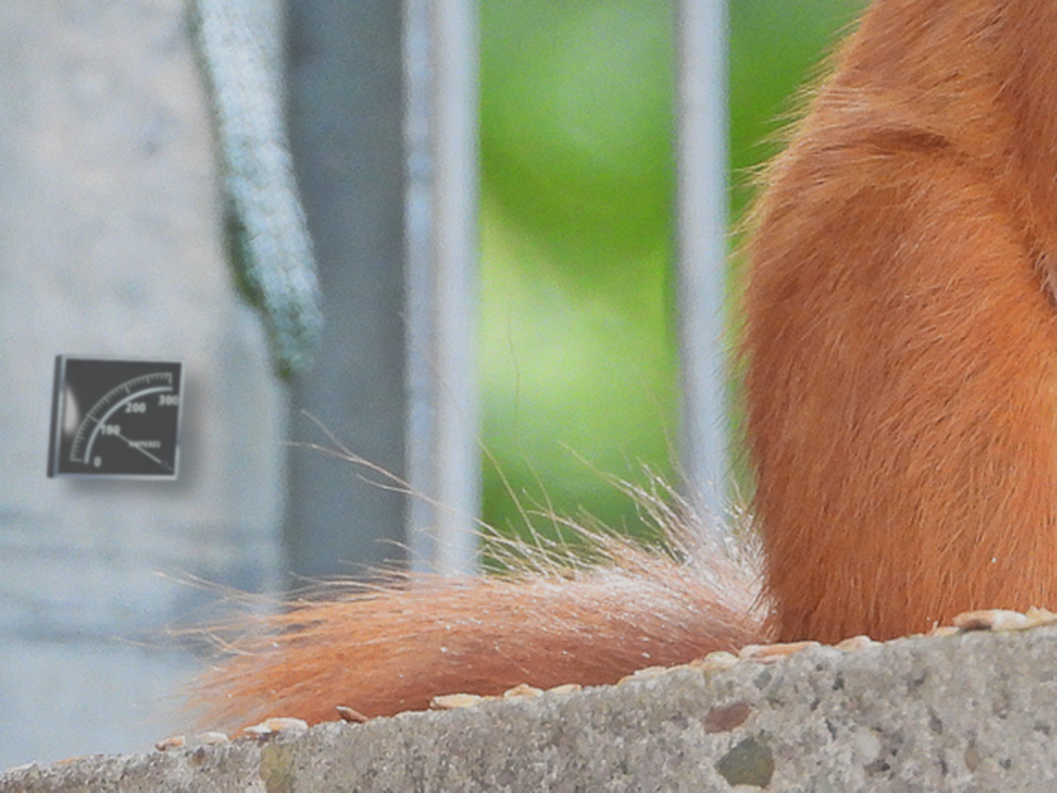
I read 100 A
